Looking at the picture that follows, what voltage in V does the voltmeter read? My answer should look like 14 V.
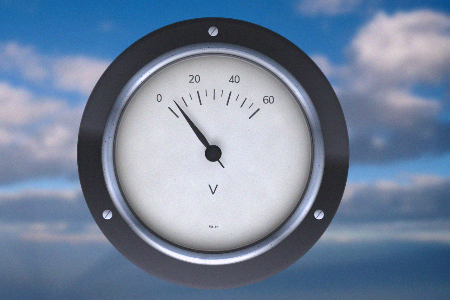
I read 5 V
